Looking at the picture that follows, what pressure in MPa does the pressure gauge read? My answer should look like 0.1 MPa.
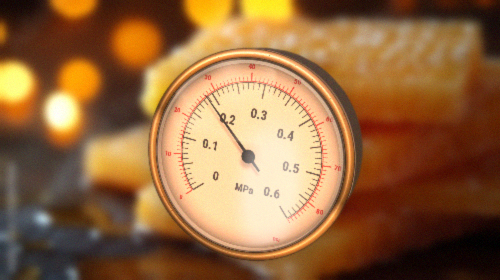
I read 0.19 MPa
